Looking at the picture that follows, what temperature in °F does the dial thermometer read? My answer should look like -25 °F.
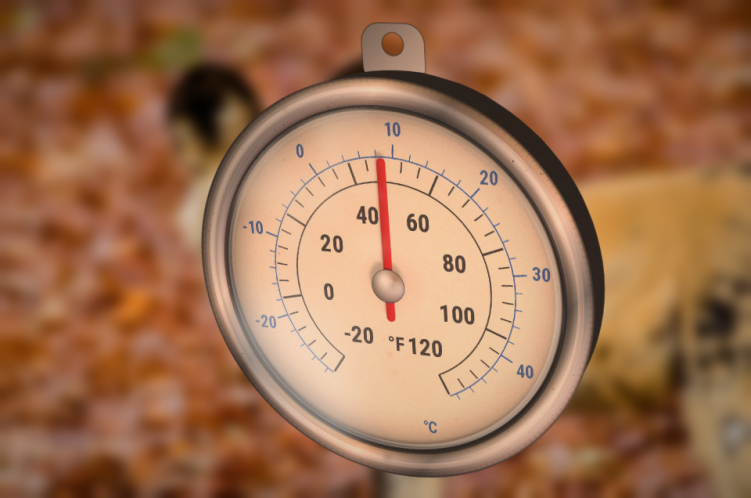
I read 48 °F
